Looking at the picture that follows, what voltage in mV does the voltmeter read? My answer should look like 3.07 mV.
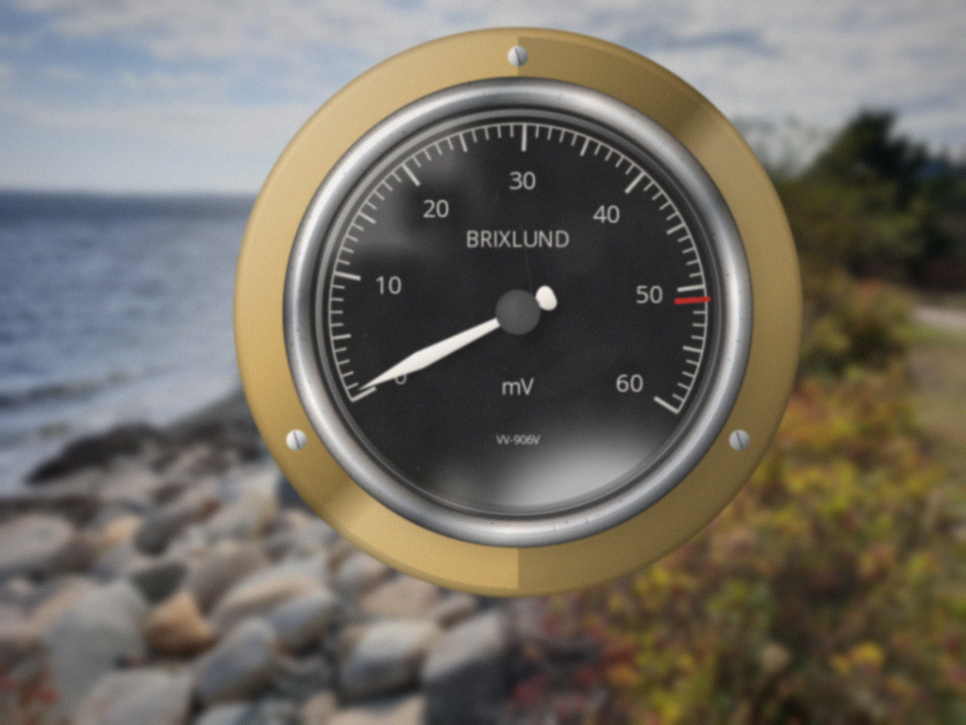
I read 0.5 mV
